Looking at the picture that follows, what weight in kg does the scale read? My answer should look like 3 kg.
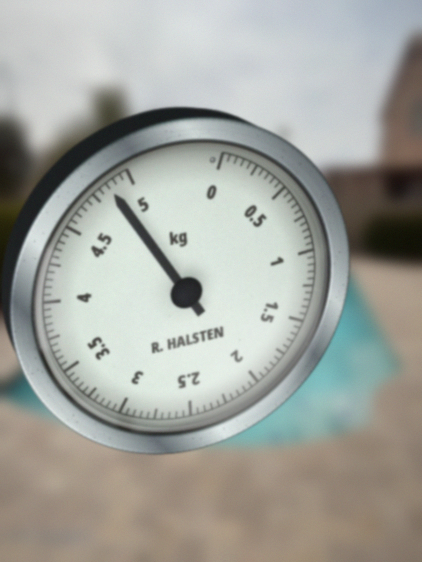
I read 4.85 kg
